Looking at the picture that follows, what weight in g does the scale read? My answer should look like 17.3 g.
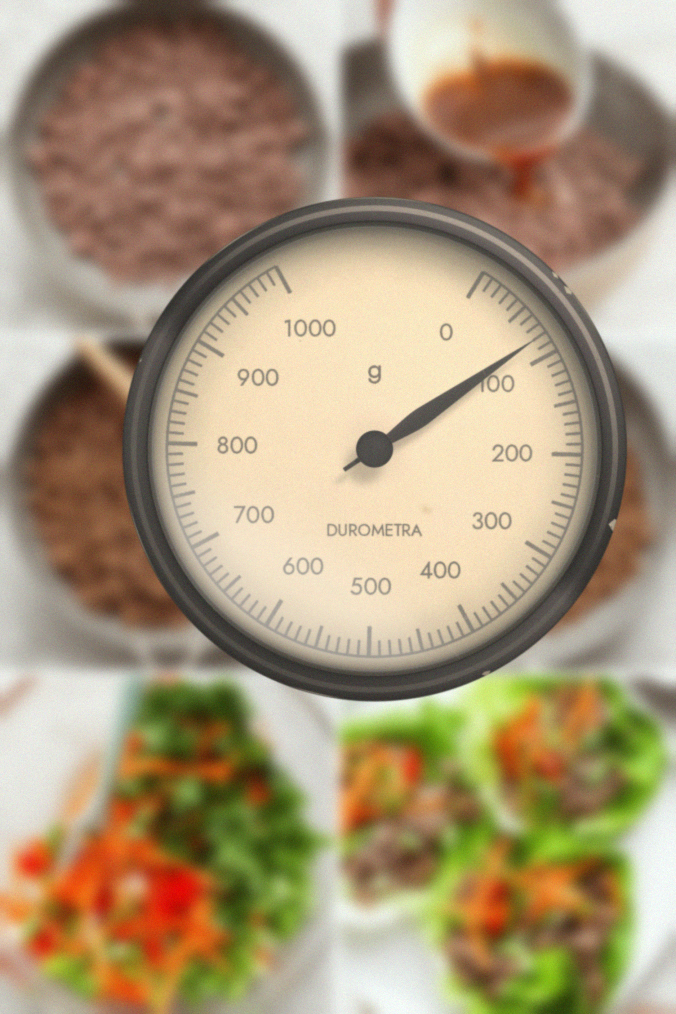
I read 80 g
